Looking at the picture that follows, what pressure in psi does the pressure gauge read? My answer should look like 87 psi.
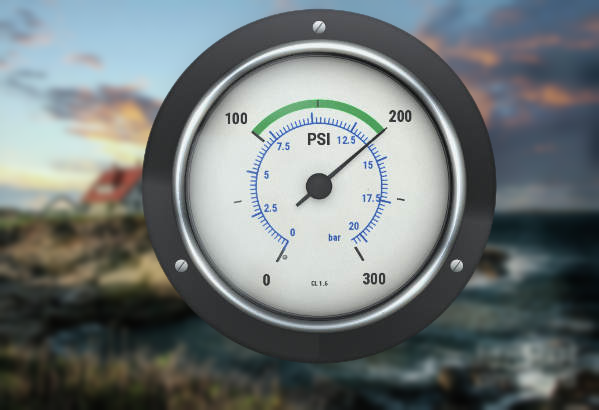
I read 200 psi
